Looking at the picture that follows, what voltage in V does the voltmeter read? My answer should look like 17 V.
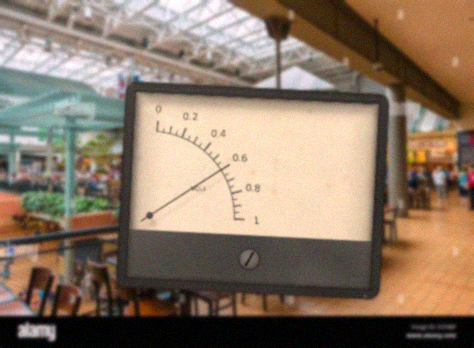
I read 0.6 V
